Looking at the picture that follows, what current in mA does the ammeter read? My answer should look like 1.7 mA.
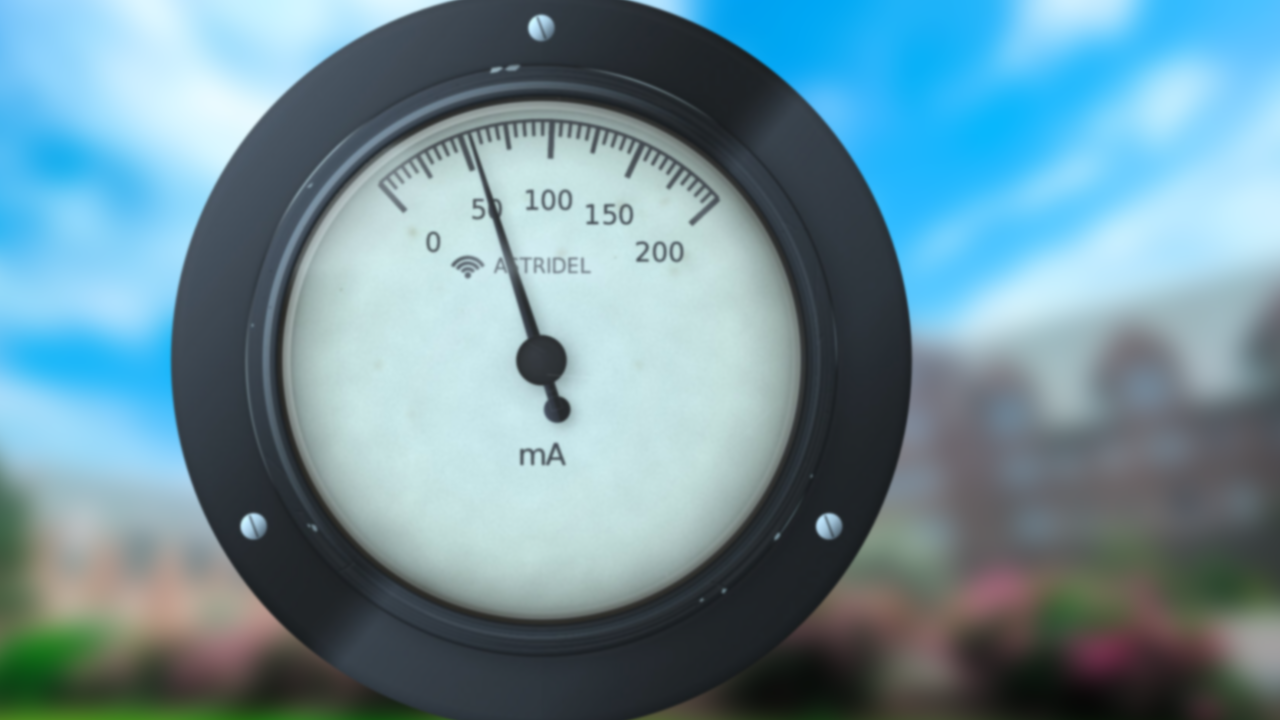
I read 55 mA
